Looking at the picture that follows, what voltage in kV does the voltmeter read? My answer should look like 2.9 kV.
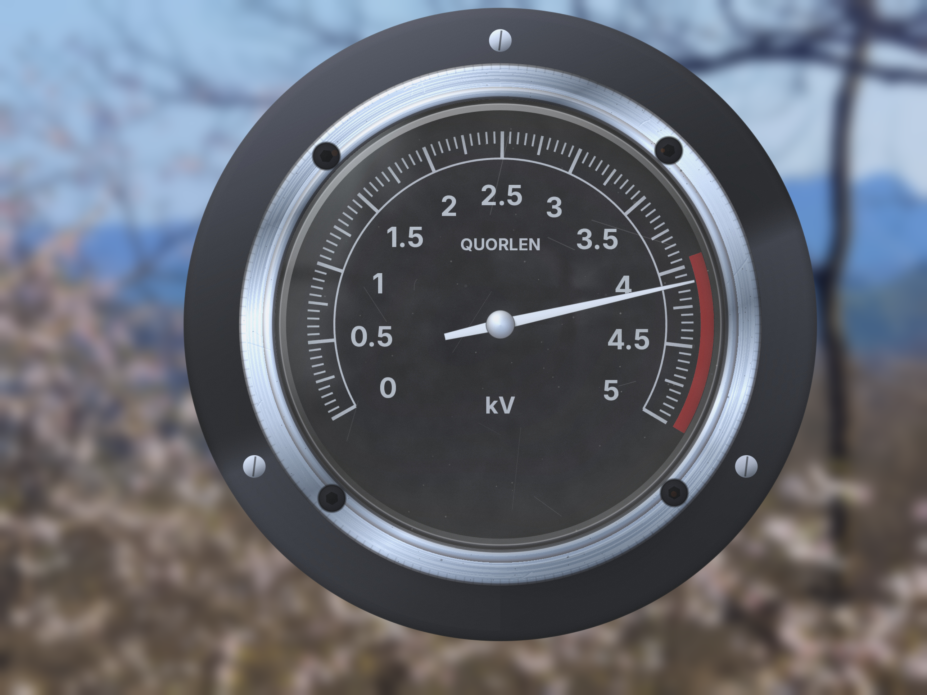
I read 4.1 kV
